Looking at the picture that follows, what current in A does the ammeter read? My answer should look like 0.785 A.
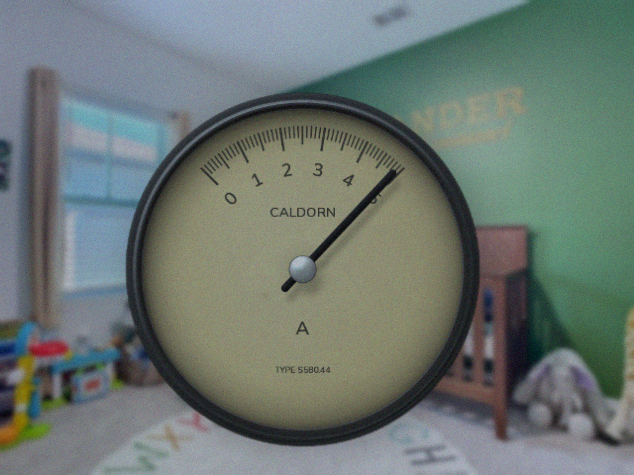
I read 4.9 A
